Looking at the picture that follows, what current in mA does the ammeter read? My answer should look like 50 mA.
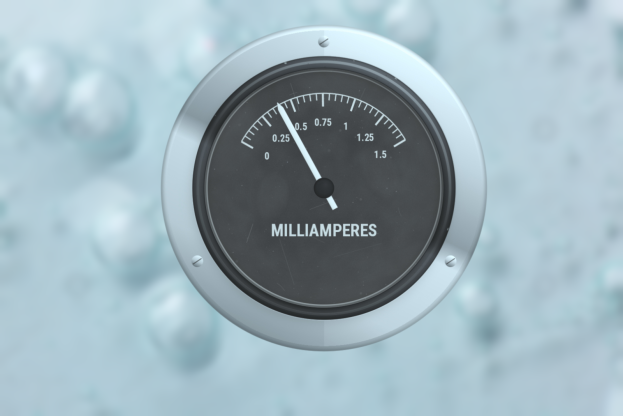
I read 0.4 mA
